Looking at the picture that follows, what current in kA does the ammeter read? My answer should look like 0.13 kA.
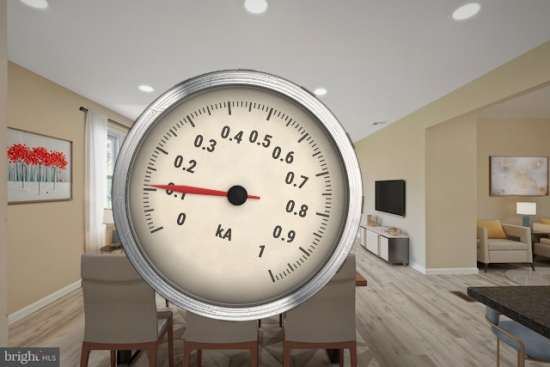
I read 0.11 kA
